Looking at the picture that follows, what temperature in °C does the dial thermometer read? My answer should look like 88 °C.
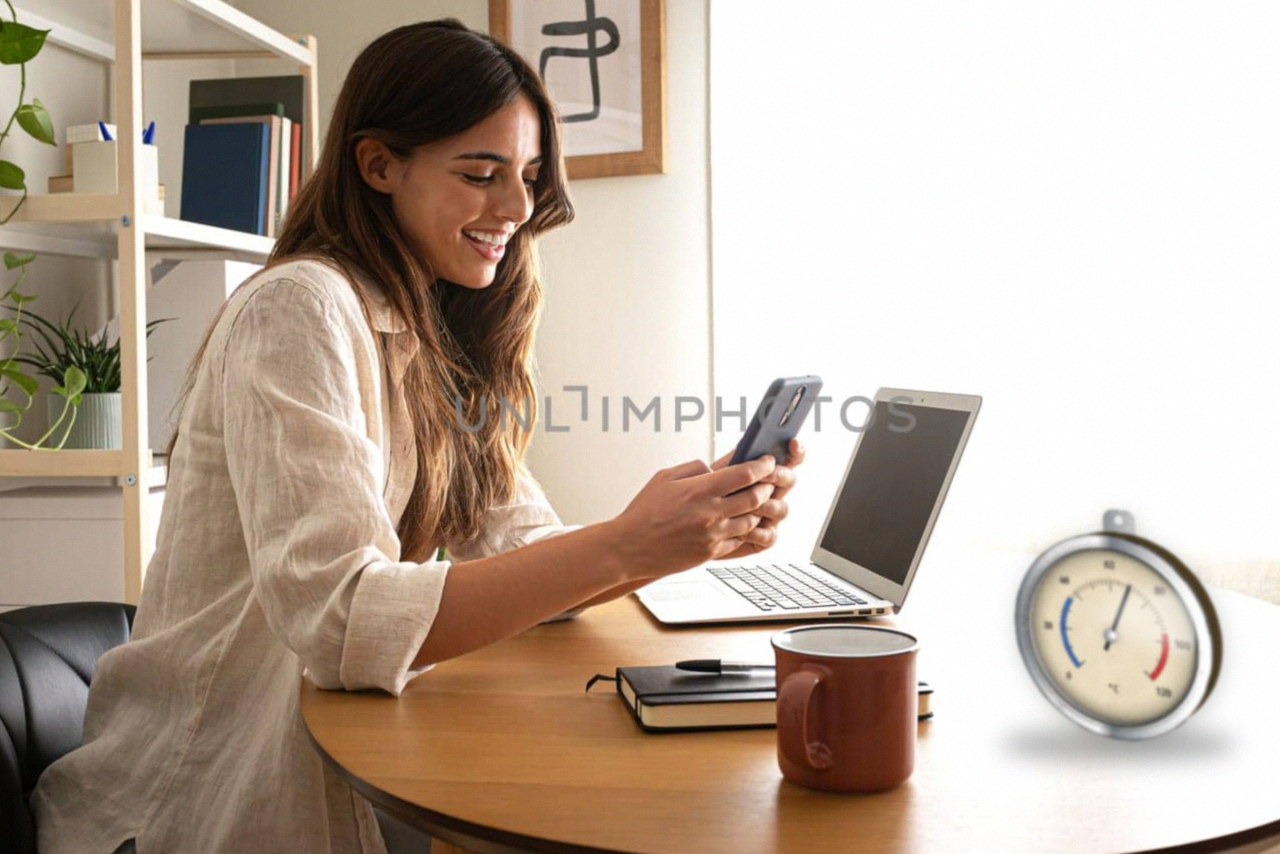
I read 70 °C
